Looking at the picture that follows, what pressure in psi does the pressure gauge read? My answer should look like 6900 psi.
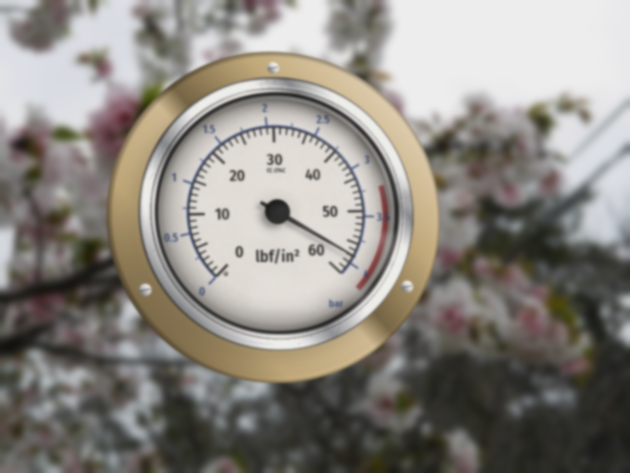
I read 57 psi
